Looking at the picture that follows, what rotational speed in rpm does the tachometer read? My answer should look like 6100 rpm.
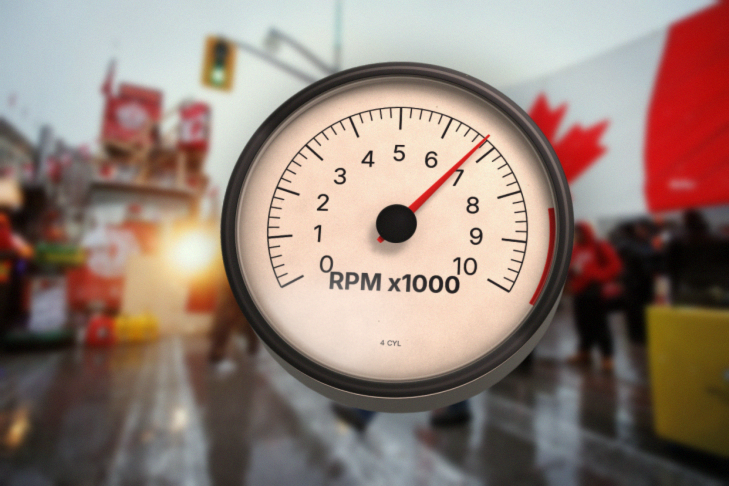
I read 6800 rpm
